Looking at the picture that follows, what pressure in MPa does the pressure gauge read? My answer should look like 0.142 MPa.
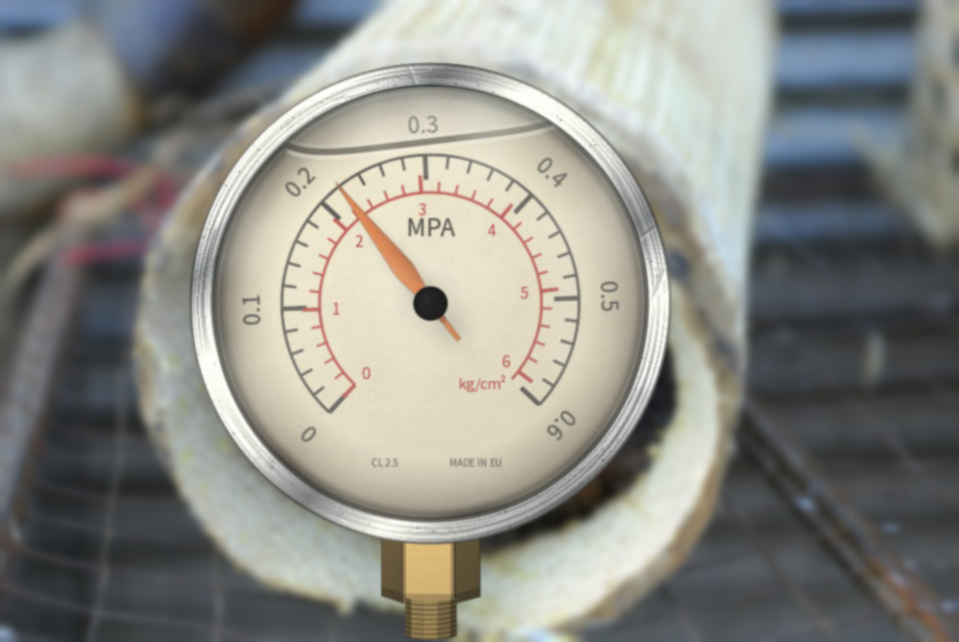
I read 0.22 MPa
